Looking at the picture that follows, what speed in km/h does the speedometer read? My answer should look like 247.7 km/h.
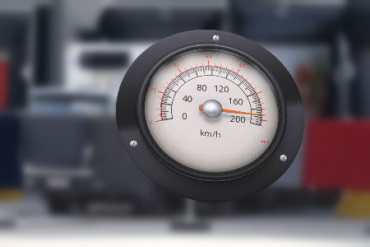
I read 190 km/h
